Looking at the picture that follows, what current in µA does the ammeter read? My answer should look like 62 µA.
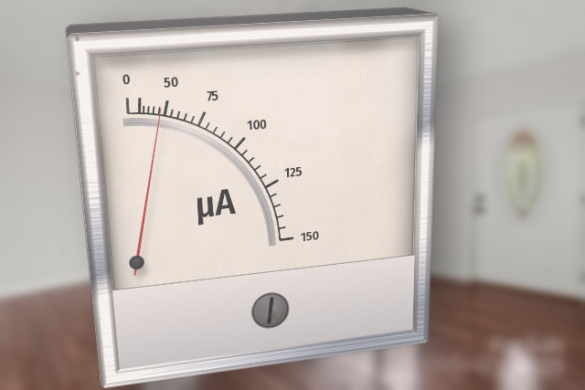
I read 45 µA
